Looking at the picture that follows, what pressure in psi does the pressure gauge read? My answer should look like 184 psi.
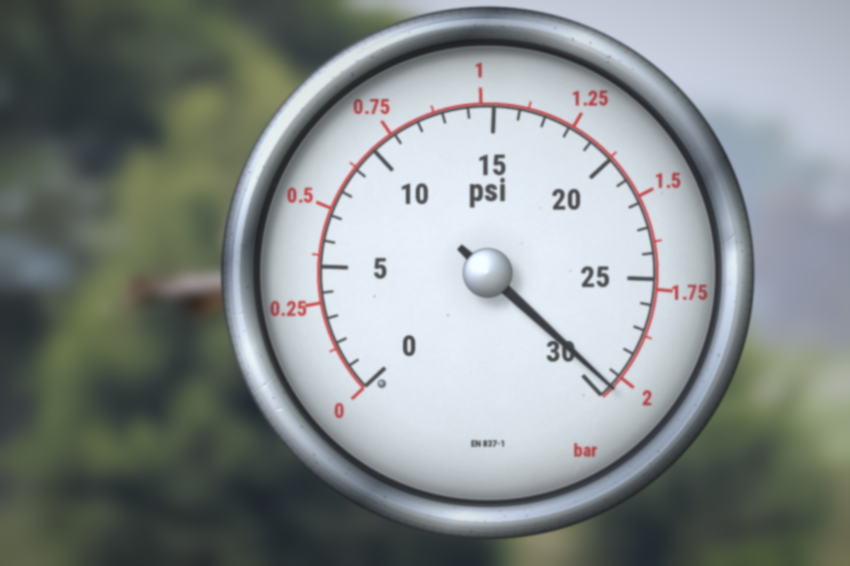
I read 29.5 psi
